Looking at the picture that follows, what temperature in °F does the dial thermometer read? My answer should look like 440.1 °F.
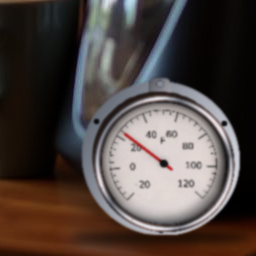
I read 24 °F
